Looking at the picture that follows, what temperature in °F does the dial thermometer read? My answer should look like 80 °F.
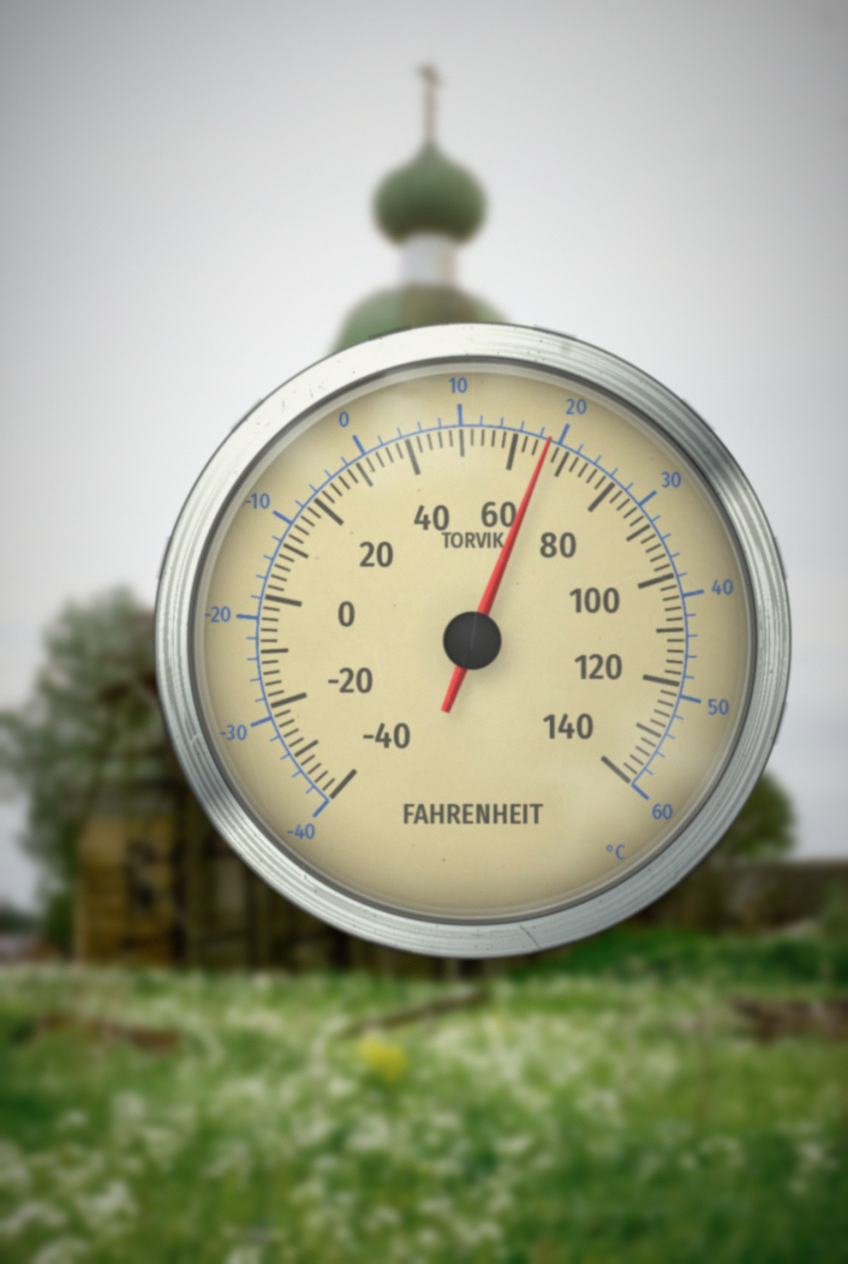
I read 66 °F
